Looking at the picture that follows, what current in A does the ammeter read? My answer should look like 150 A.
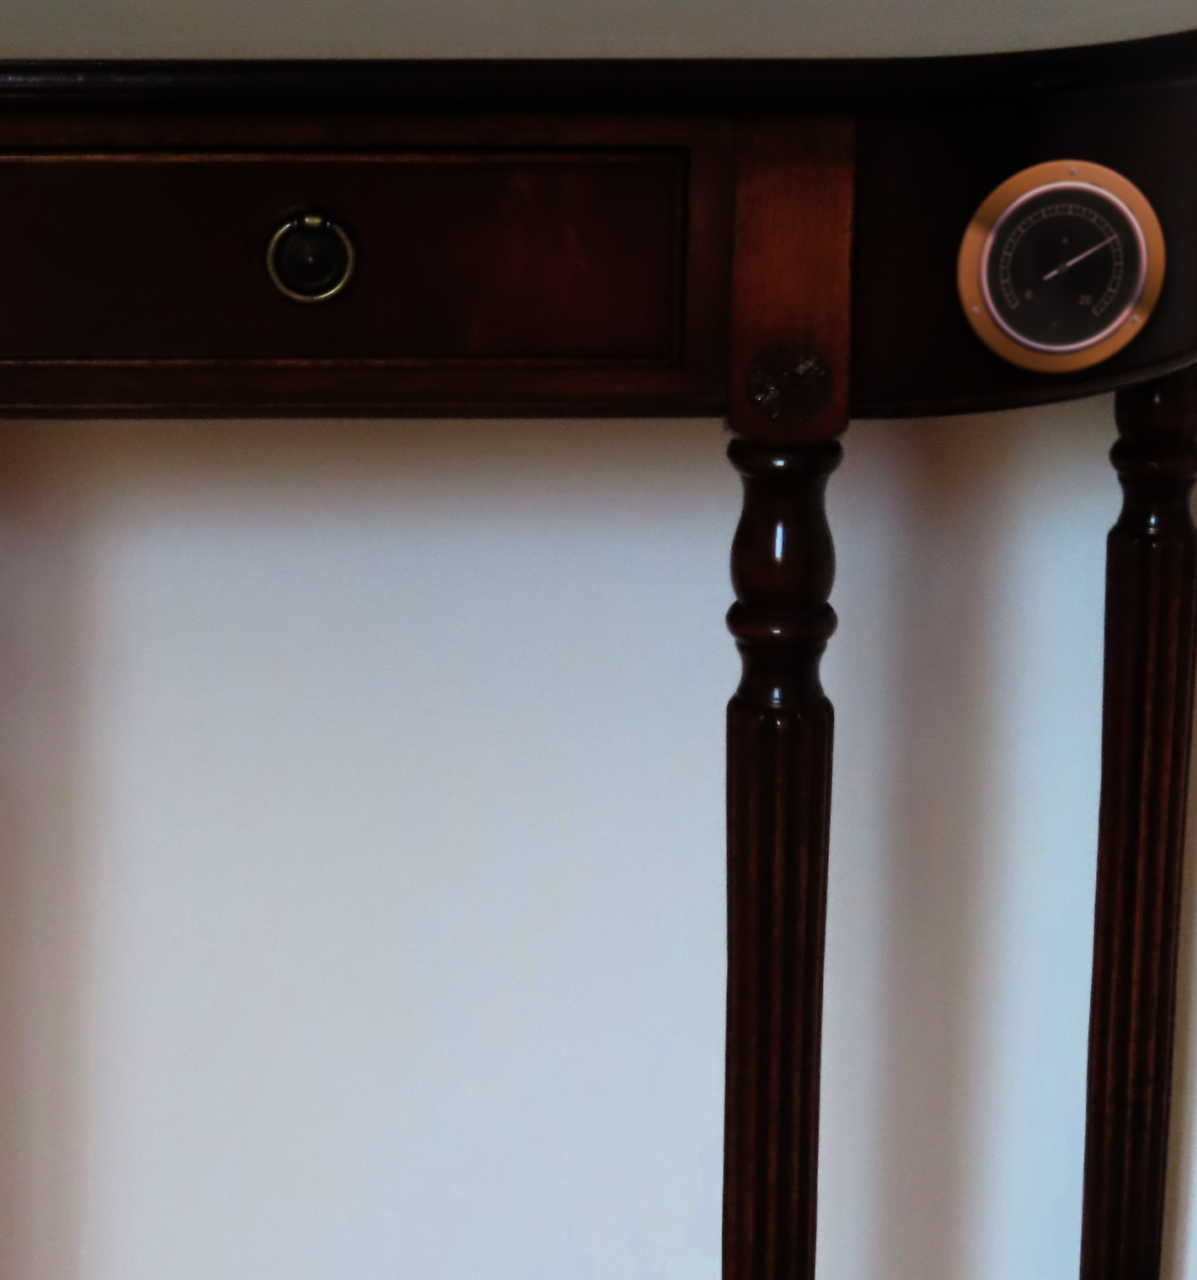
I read 14 A
